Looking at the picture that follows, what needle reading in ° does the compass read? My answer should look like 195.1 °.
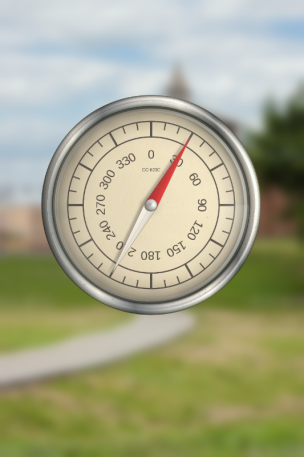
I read 30 °
